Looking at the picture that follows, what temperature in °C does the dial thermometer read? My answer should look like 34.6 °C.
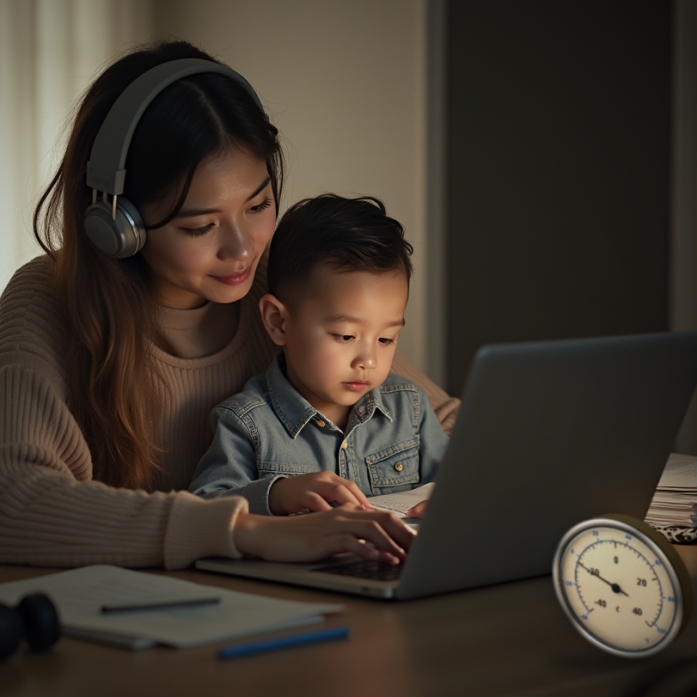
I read -20 °C
